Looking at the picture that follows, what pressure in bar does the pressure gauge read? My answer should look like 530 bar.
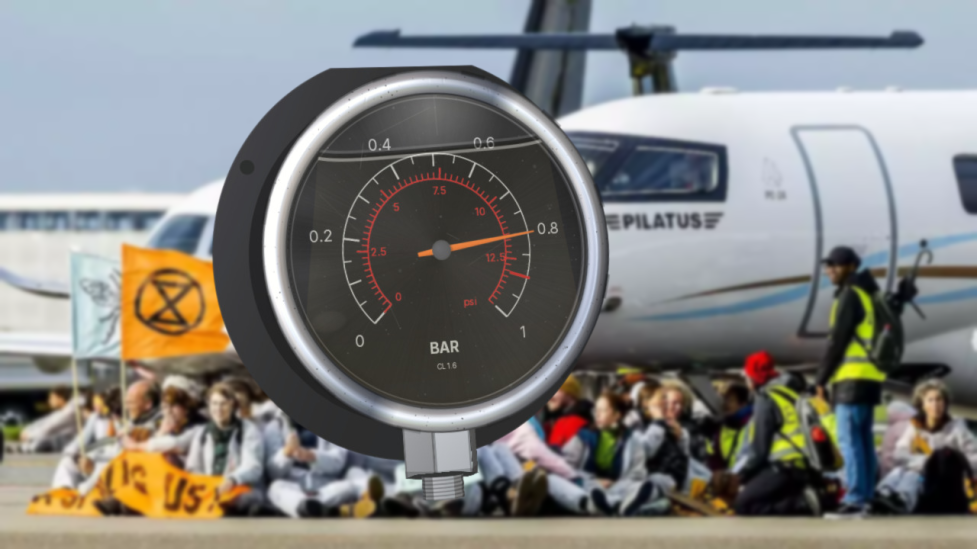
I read 0.8 bar
